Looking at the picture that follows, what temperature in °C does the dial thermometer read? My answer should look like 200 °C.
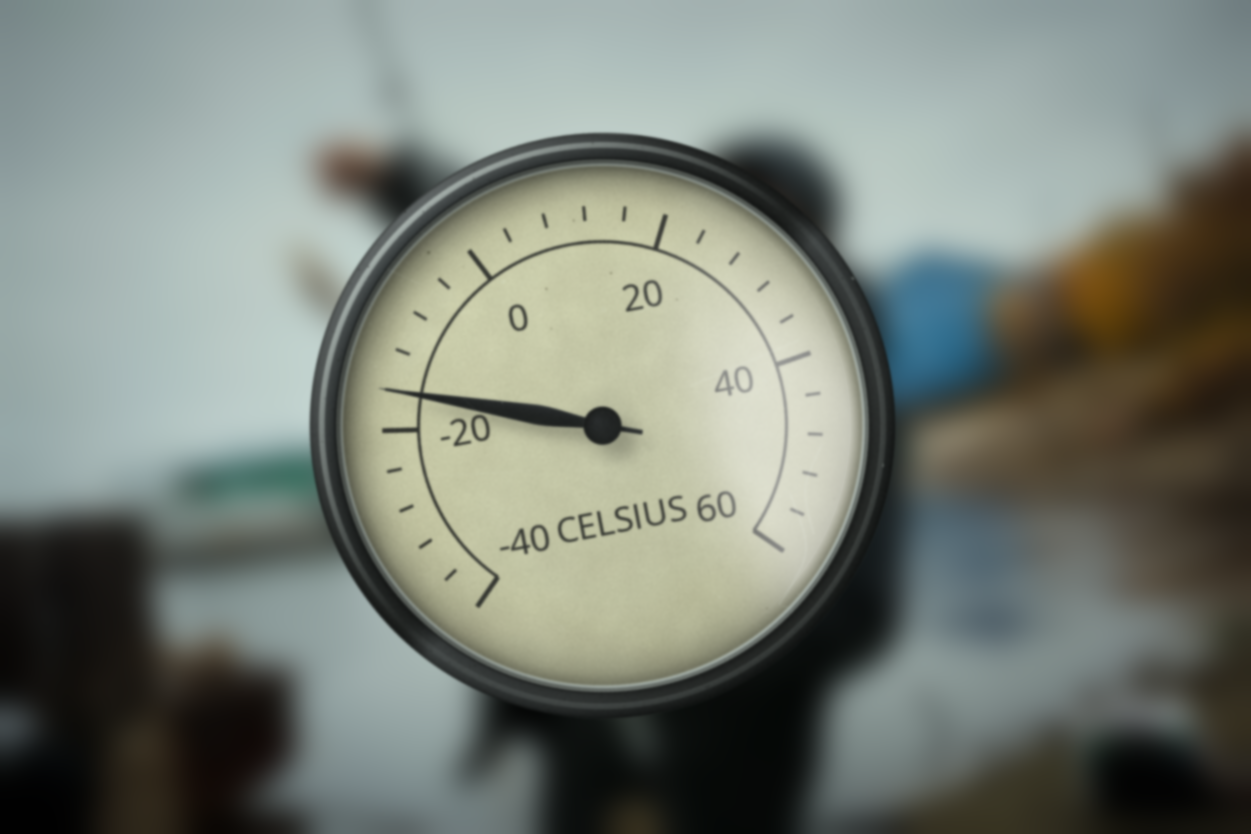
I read -16 °C
